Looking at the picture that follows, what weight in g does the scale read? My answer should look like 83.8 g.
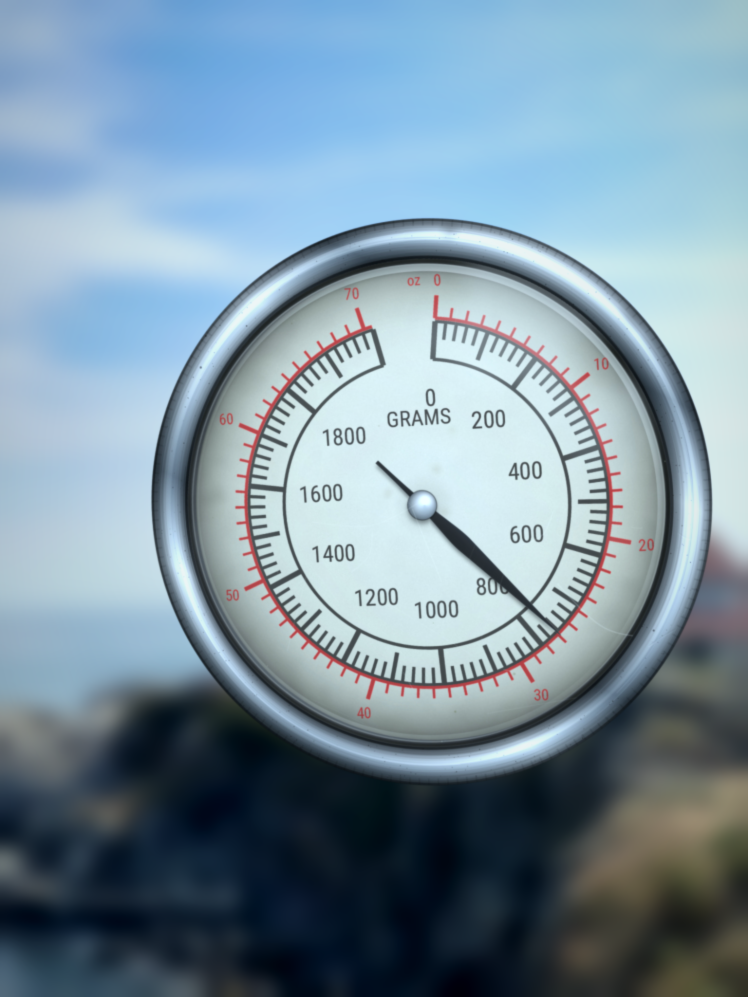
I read 760 g
